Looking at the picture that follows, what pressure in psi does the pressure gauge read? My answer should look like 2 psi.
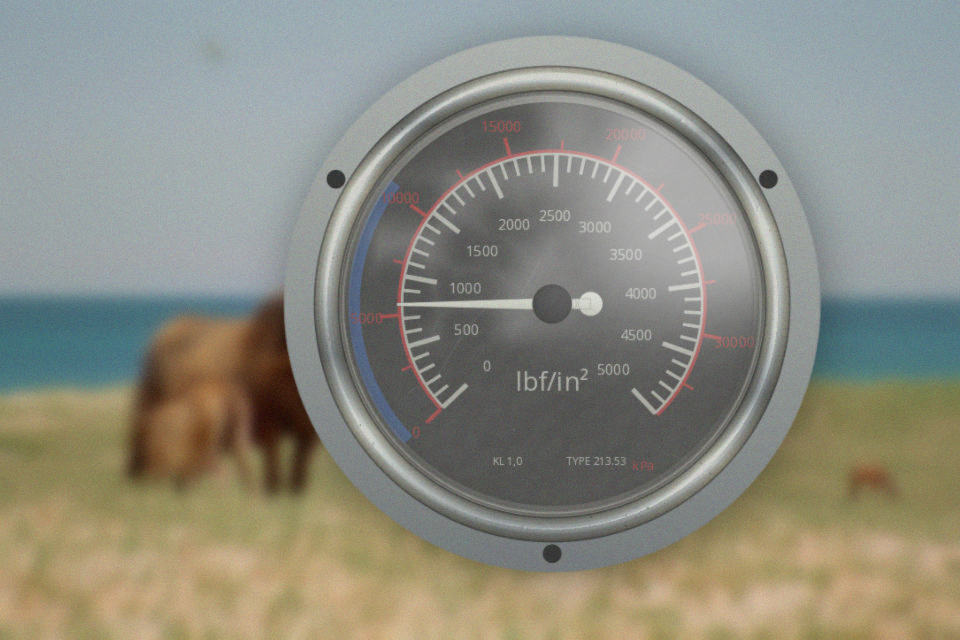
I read 800 psi
